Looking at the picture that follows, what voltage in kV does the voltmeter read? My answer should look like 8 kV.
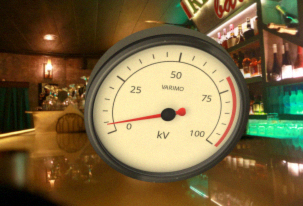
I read 5 kV
